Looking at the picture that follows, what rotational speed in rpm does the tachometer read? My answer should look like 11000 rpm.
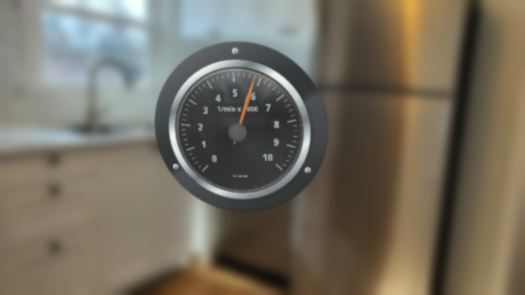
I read 5800 rpm
